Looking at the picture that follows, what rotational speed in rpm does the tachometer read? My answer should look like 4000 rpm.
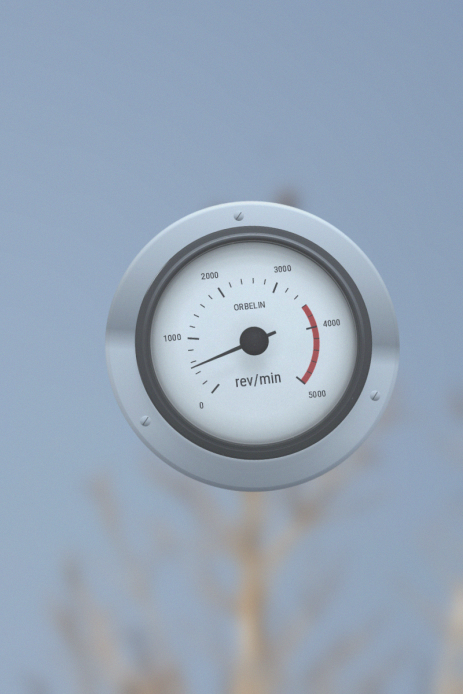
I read 500 rpm
